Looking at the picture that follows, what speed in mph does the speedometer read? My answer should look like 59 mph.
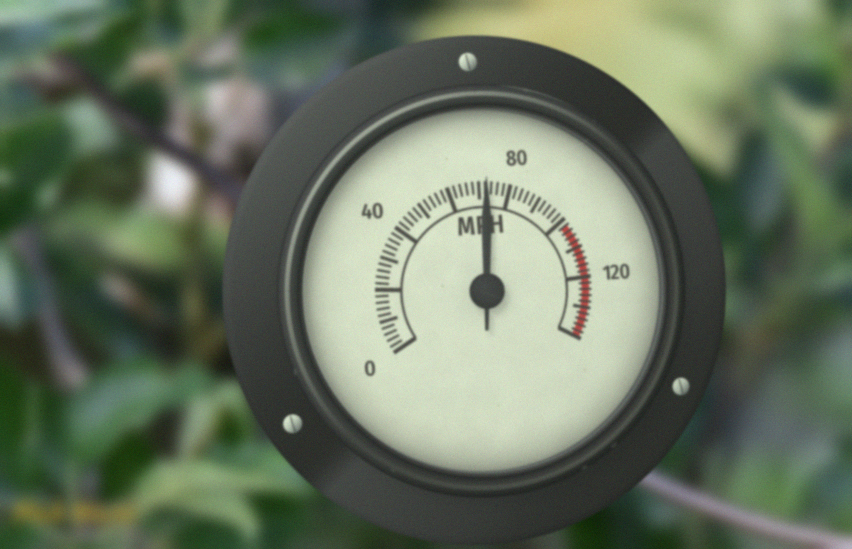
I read 72 mph
